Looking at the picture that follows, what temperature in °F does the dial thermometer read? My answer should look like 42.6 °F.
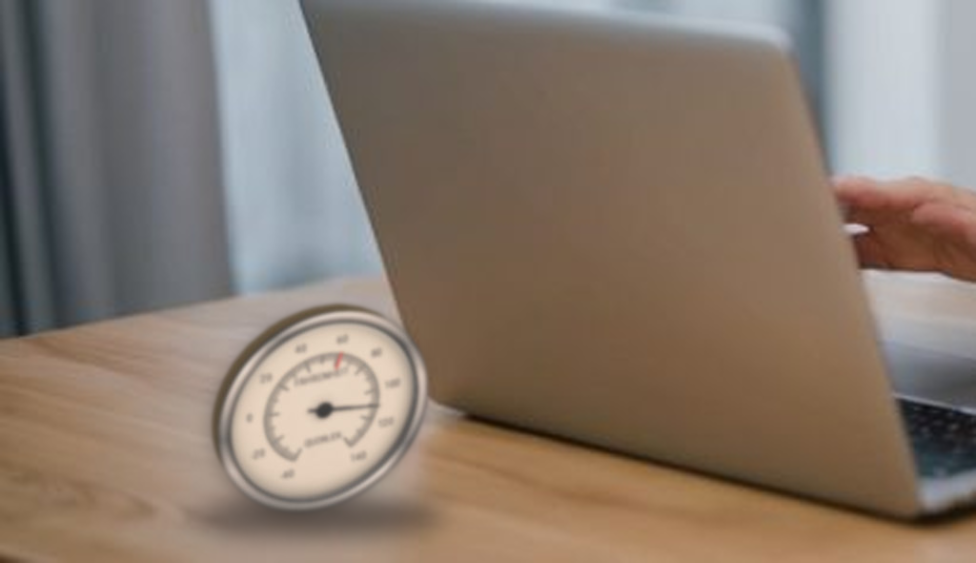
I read 110 °F
